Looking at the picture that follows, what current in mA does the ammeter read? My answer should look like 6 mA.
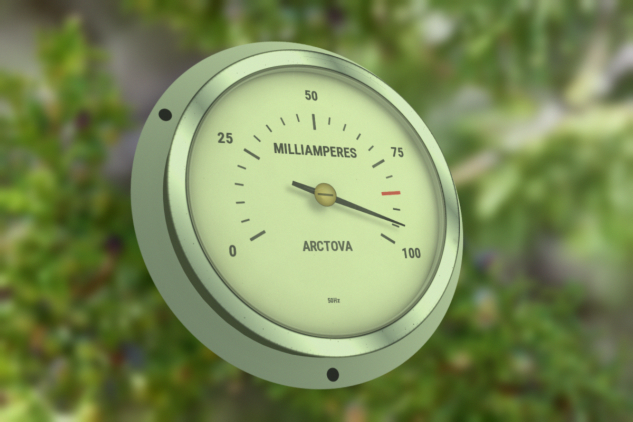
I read 95 mA
